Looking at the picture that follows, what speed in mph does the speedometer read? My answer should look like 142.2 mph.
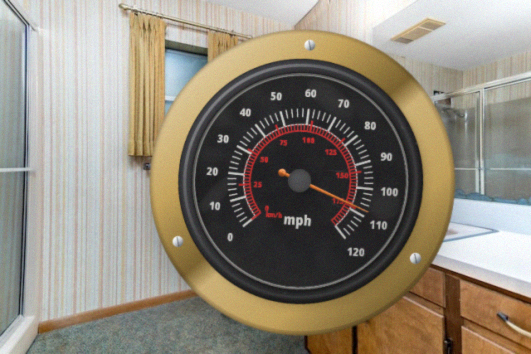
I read 108 mph
